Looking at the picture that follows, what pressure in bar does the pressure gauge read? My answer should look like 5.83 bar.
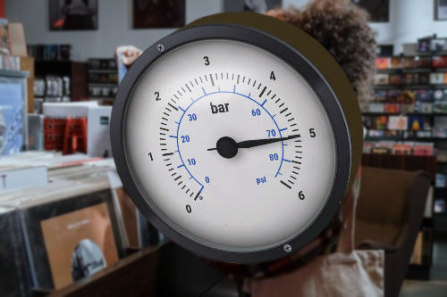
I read 5 bar
